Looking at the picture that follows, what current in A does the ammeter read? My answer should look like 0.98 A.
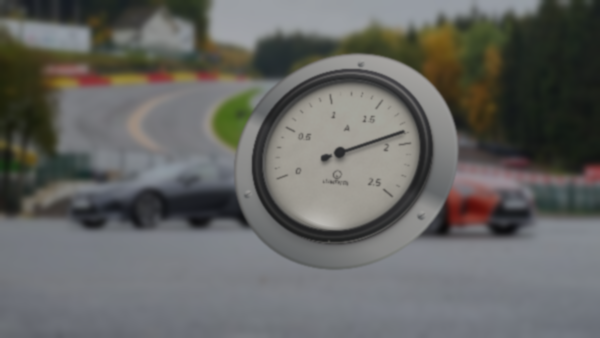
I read 1.9 A
